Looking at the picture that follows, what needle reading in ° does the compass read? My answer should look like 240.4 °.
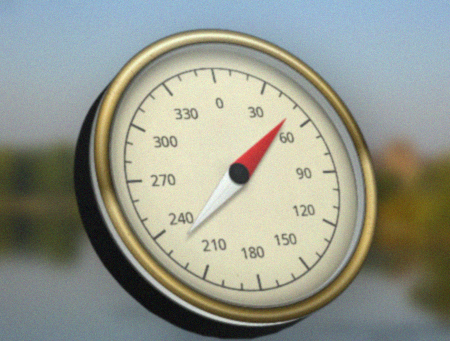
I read 50 °
